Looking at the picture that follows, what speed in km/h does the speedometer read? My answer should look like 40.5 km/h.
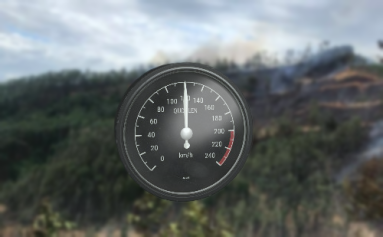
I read 120 km/h
